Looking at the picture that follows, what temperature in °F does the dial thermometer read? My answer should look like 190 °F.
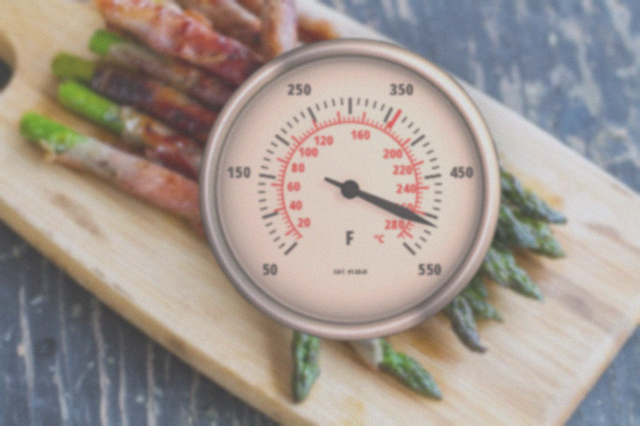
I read 510 °F
